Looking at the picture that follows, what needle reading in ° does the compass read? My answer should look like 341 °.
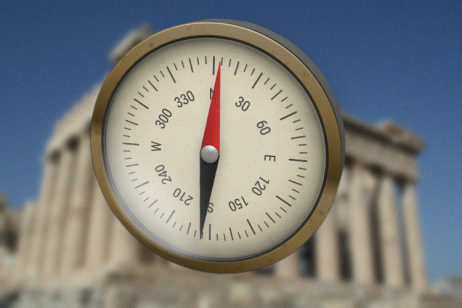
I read 5 °
